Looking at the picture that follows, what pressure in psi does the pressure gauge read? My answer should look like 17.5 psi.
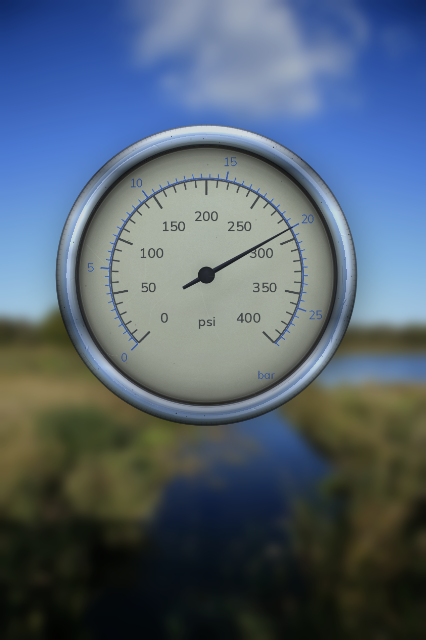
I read 290 psi
